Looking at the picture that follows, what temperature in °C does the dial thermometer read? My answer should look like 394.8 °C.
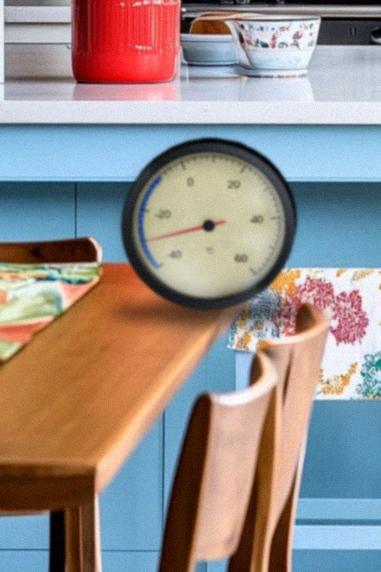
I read -30 °C
